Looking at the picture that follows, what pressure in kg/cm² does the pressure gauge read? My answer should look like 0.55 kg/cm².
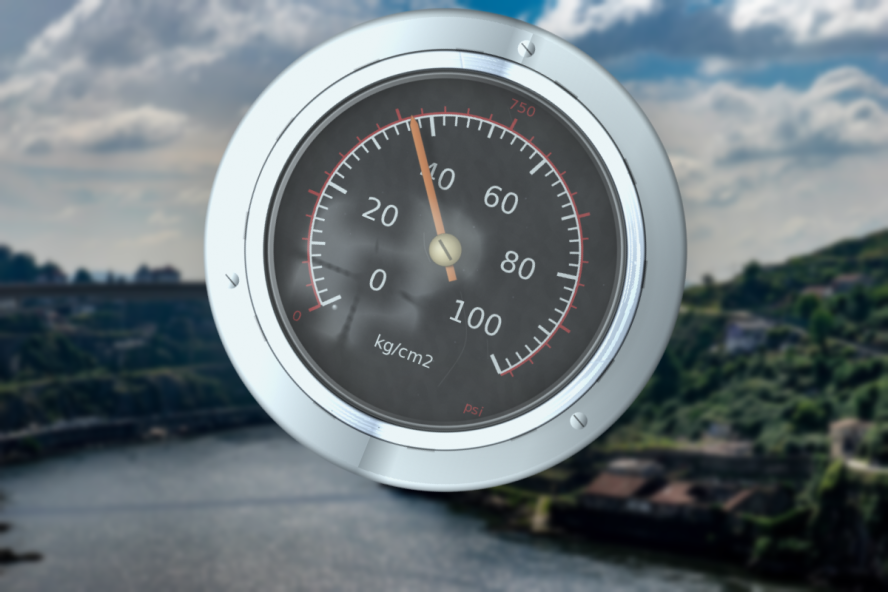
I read 37 kg/cm²
